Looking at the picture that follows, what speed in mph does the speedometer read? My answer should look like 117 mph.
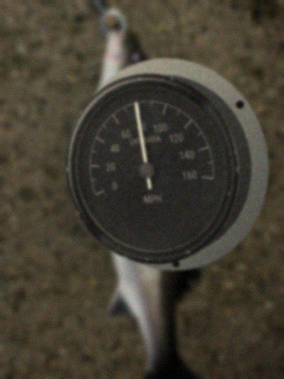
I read 80 mph
